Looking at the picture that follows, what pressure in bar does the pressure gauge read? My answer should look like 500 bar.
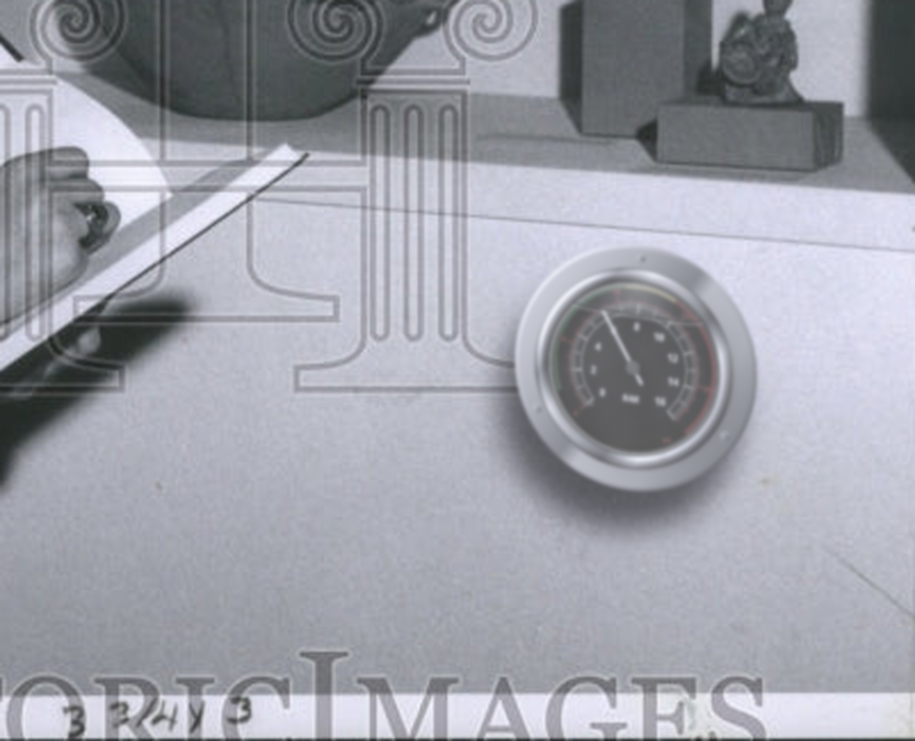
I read 6 bar
